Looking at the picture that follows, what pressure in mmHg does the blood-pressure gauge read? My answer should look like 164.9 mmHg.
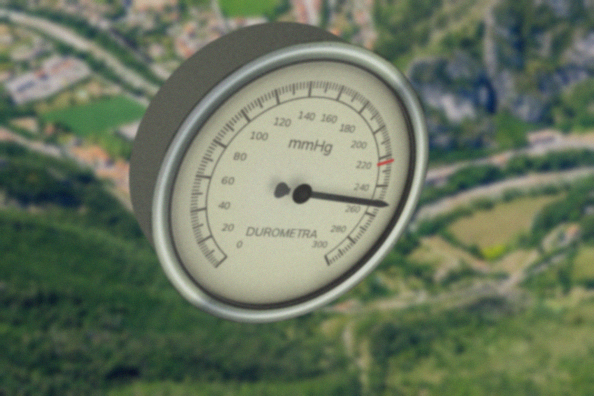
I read 250 mmHg
